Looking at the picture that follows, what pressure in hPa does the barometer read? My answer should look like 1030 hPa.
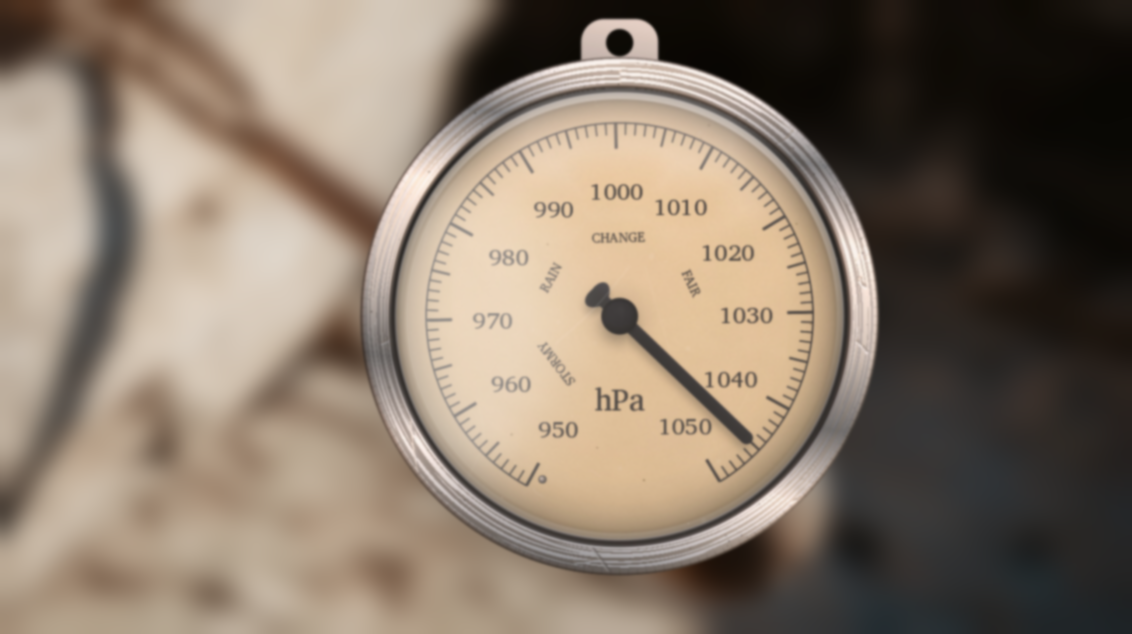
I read 1045 hPa
